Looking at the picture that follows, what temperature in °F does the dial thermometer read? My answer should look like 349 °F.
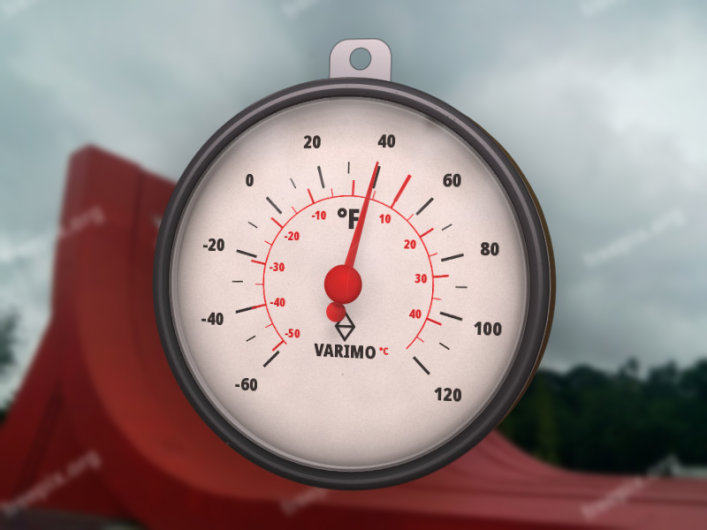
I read 40 °F
